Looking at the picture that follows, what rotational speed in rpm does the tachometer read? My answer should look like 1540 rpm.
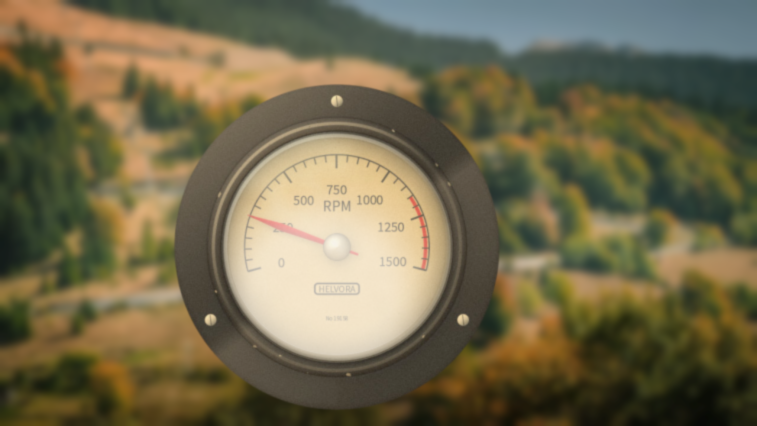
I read 250 rpm
